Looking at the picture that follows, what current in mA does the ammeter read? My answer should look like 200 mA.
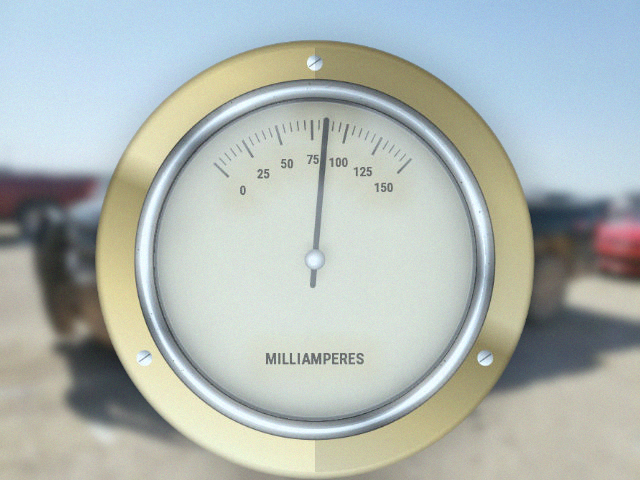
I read 85 mA
